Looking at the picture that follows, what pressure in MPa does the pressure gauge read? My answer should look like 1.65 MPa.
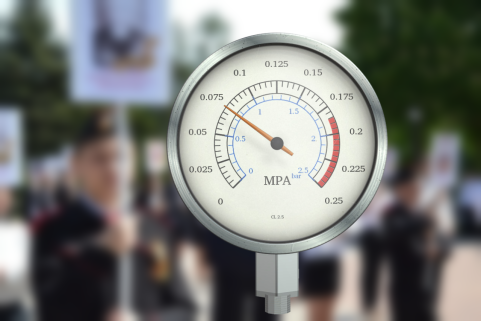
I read 0.075 MPa
